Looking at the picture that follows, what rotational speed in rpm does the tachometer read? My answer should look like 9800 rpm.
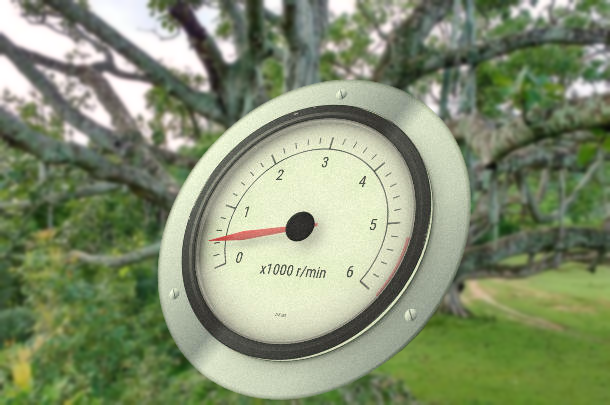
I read 400 rpm
